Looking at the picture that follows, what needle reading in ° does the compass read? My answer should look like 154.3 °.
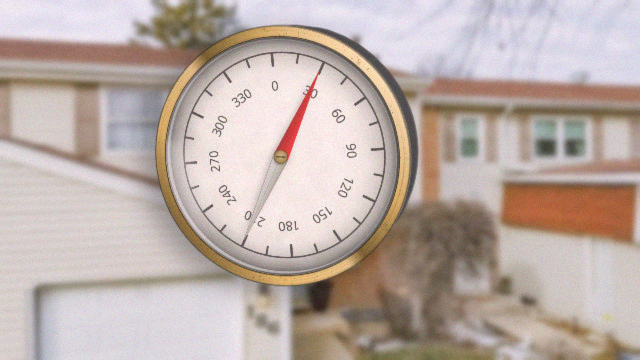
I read 30 °
